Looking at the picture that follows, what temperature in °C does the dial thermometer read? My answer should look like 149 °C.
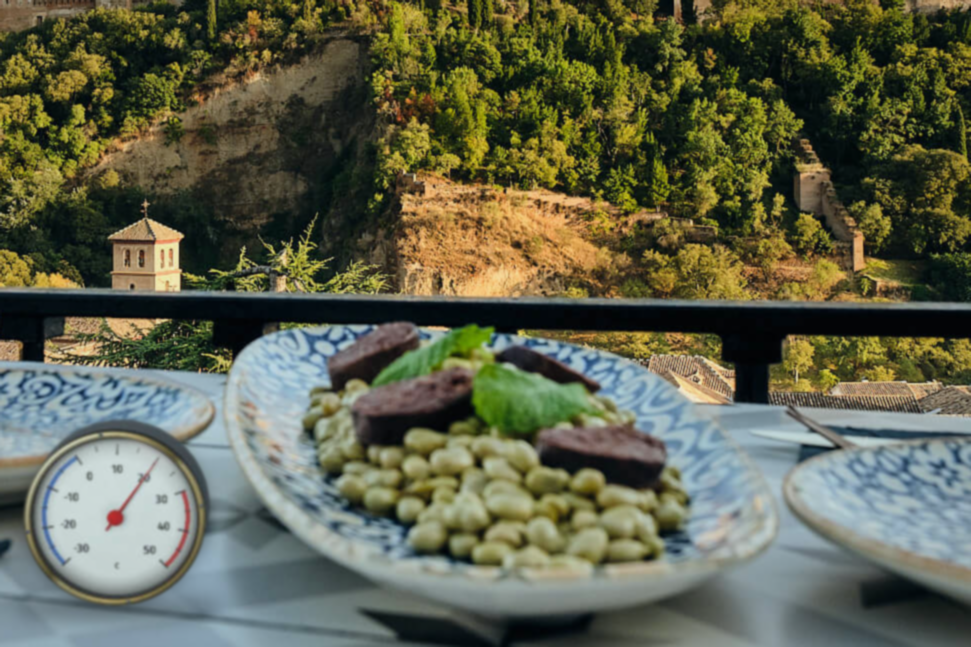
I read 20 °C
